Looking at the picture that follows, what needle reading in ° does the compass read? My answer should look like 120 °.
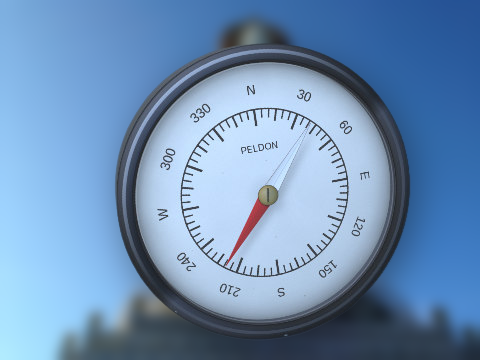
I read 220 °
